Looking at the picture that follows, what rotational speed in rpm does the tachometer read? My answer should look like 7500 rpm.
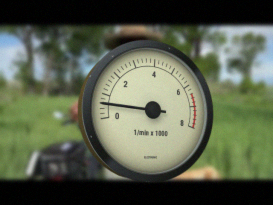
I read 600 rpm
